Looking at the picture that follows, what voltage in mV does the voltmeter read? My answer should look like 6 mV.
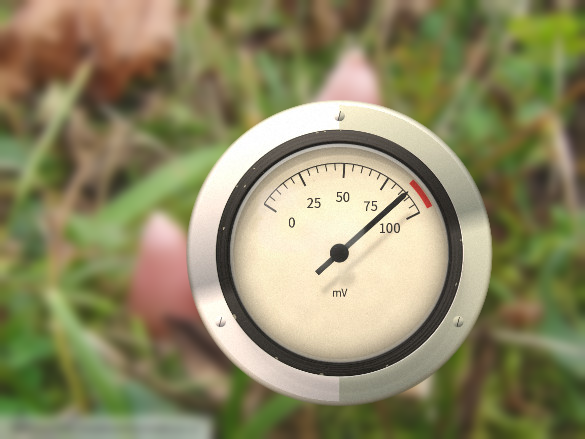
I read 87.5 mV
